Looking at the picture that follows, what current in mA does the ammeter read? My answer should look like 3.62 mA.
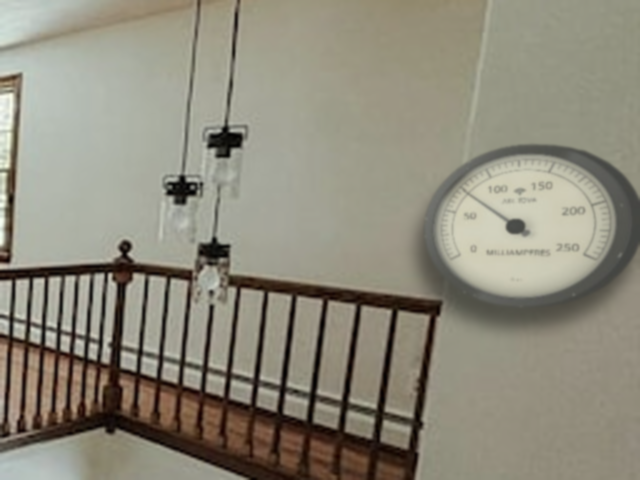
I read 75 mA
